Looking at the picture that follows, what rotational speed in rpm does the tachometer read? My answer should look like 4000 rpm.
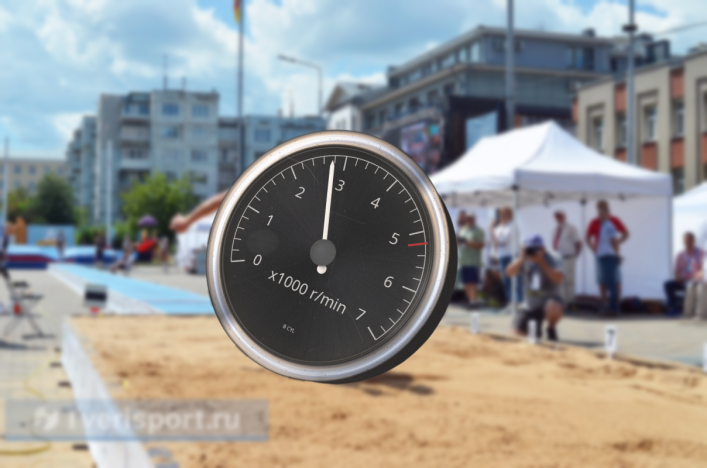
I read 2800 rpm
